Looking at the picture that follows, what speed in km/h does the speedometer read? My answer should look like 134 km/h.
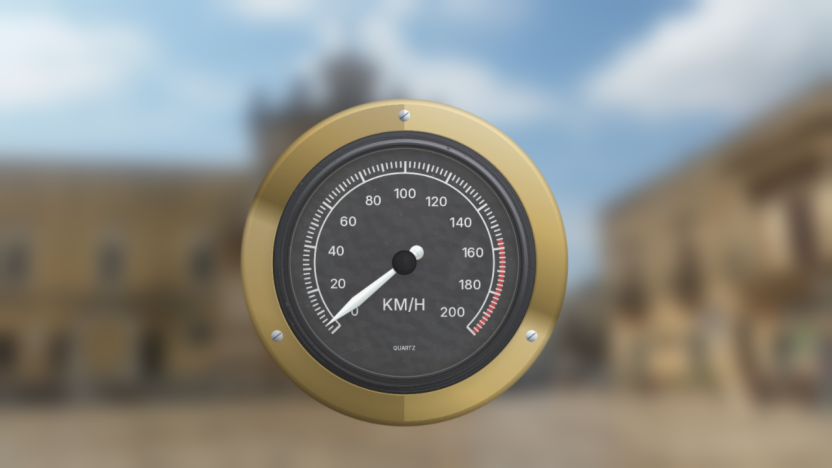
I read 4 km/h
